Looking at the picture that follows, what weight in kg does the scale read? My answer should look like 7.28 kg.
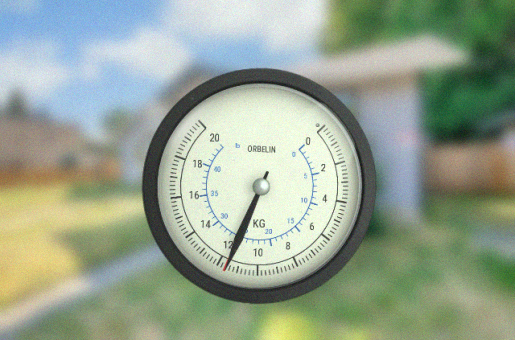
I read 11.6 kg
